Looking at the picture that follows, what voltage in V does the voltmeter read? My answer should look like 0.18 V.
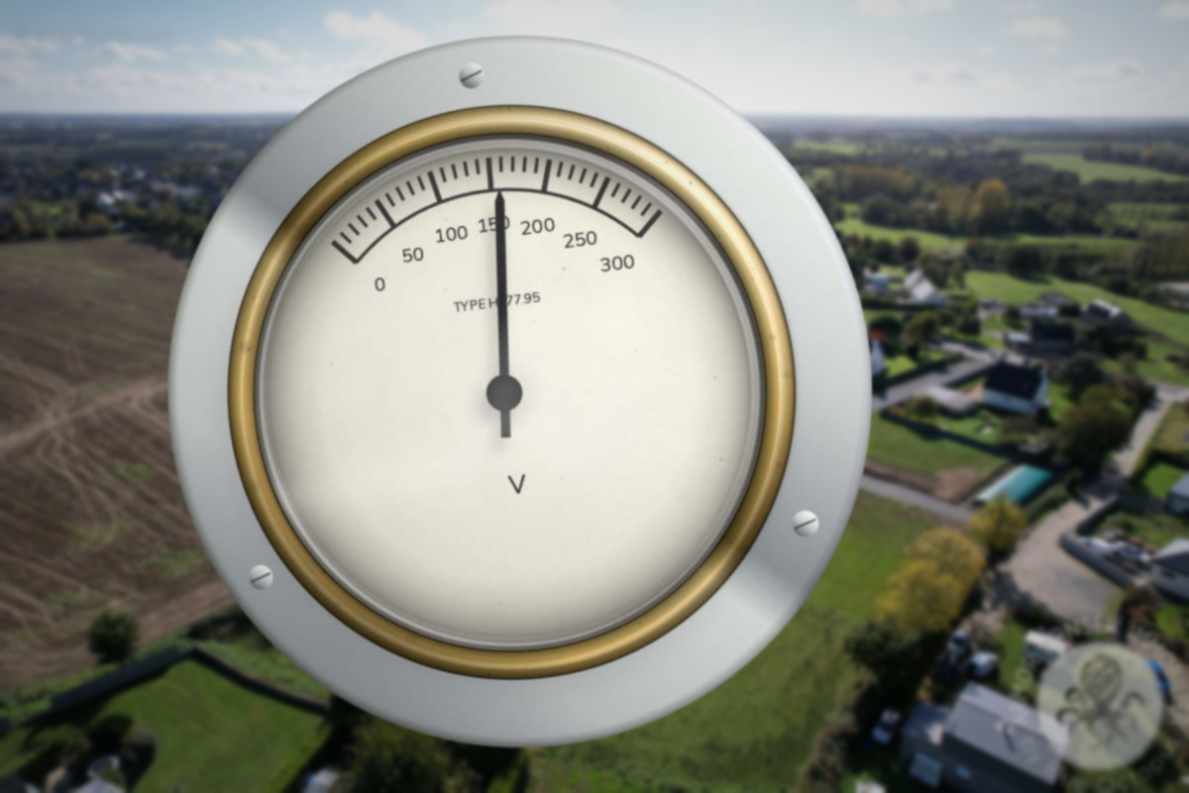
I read 160 V
